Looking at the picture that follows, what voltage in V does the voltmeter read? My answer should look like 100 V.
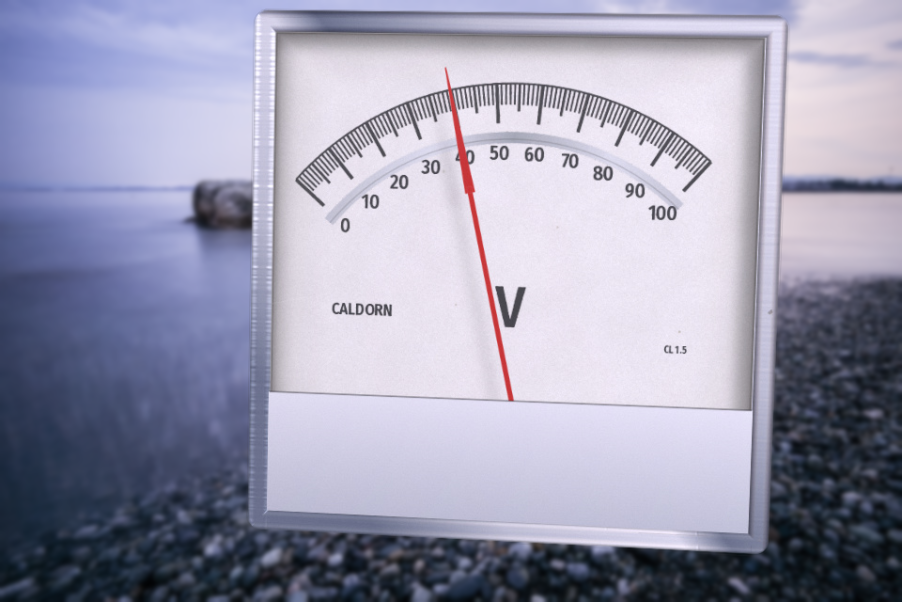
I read 40 V
